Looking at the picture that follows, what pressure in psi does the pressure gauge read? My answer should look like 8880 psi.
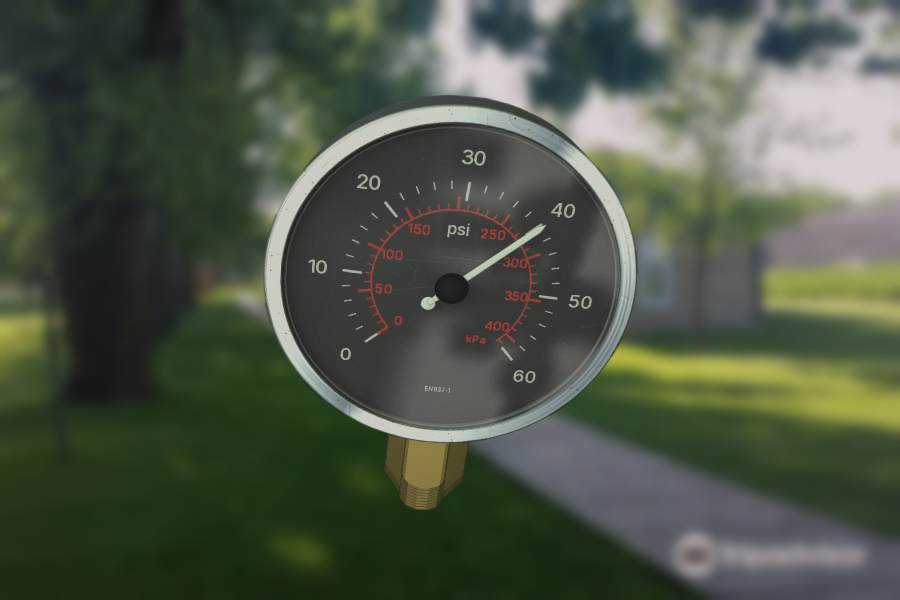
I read 40 psi
